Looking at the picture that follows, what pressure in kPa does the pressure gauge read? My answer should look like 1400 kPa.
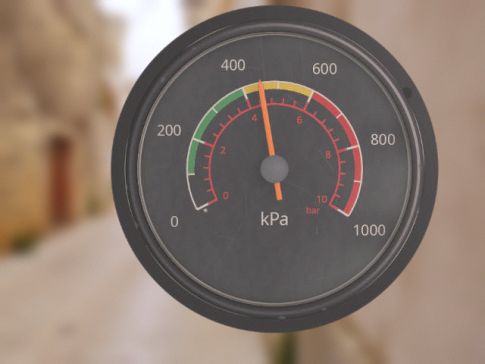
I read 450 kPa
